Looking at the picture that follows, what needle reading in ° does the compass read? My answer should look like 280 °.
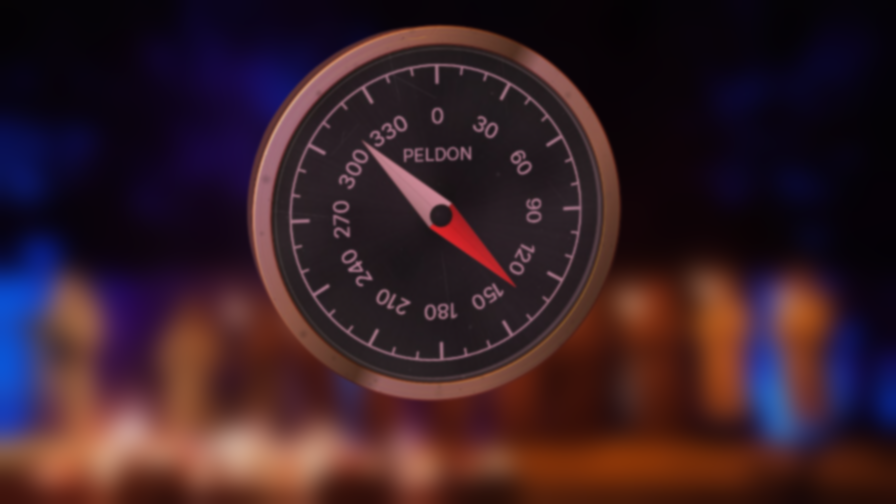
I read 135 °
